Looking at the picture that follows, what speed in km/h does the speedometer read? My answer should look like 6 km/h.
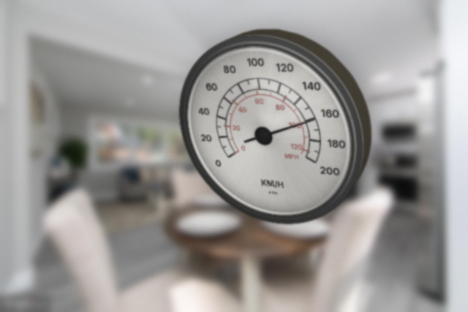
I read 160 km/h
